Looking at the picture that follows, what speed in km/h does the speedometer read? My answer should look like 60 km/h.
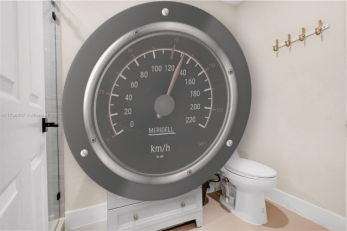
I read 130 km/h
